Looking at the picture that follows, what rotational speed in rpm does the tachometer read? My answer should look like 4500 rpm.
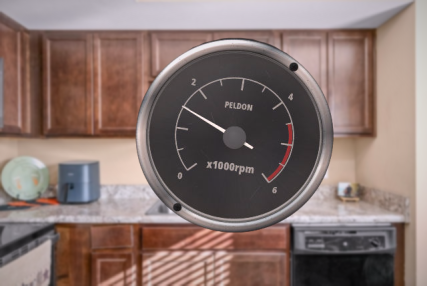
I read 1500 rpm
